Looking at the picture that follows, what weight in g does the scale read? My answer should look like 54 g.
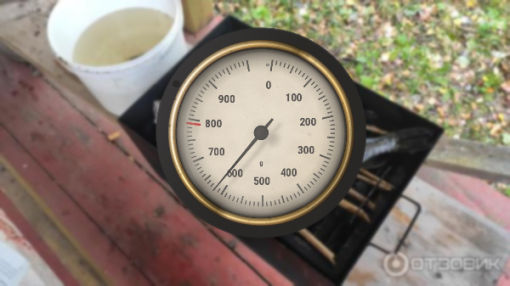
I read 620 g
